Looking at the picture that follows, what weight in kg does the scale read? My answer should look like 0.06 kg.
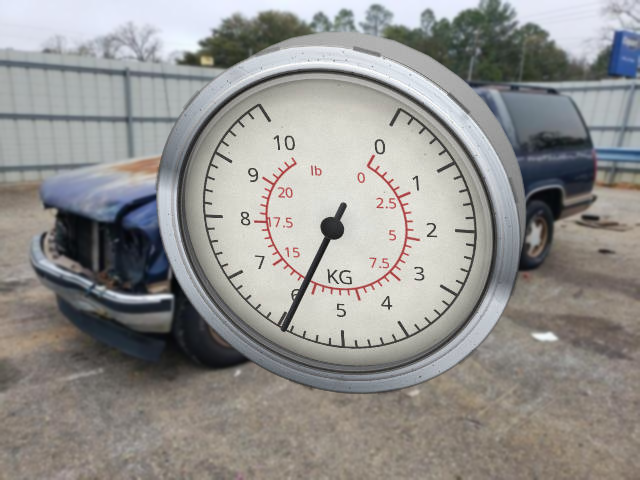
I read 5.9 kg
